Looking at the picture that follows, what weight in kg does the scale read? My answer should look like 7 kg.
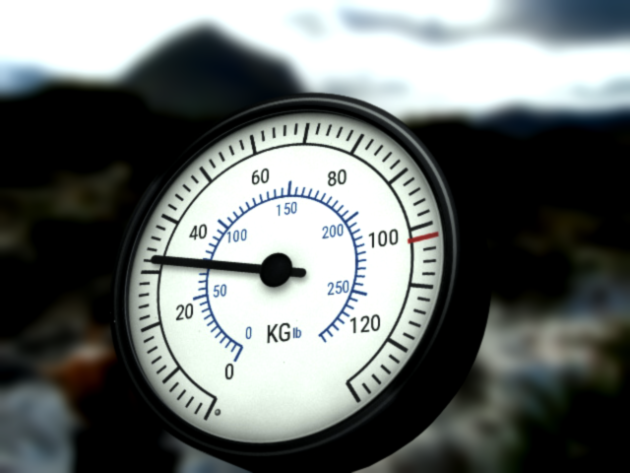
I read 32 kg
